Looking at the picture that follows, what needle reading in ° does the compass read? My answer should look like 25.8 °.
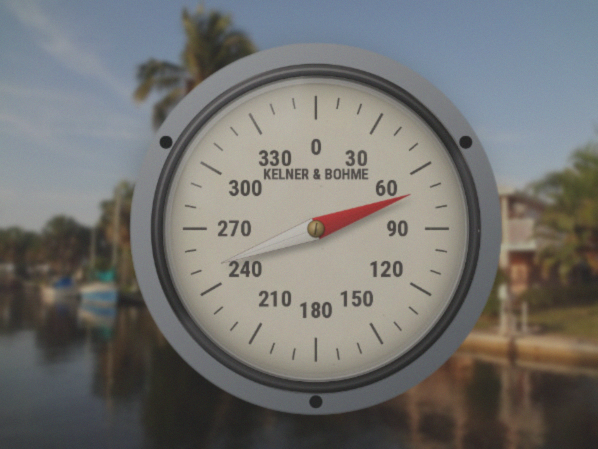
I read 70 °
